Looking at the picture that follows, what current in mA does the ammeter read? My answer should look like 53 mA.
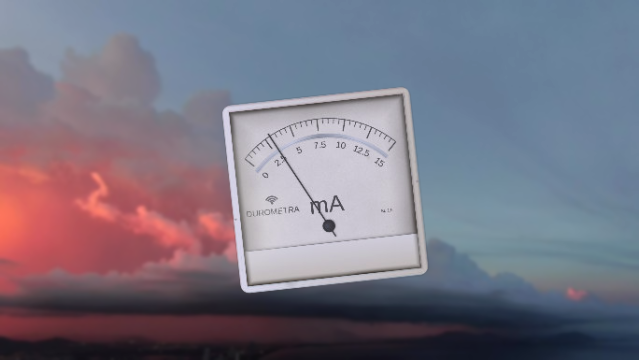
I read 3 mA
